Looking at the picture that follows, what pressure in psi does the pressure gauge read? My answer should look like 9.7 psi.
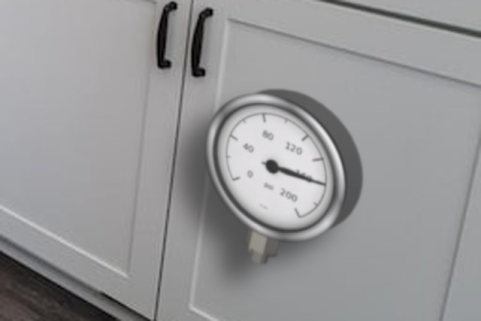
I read 160 psi
